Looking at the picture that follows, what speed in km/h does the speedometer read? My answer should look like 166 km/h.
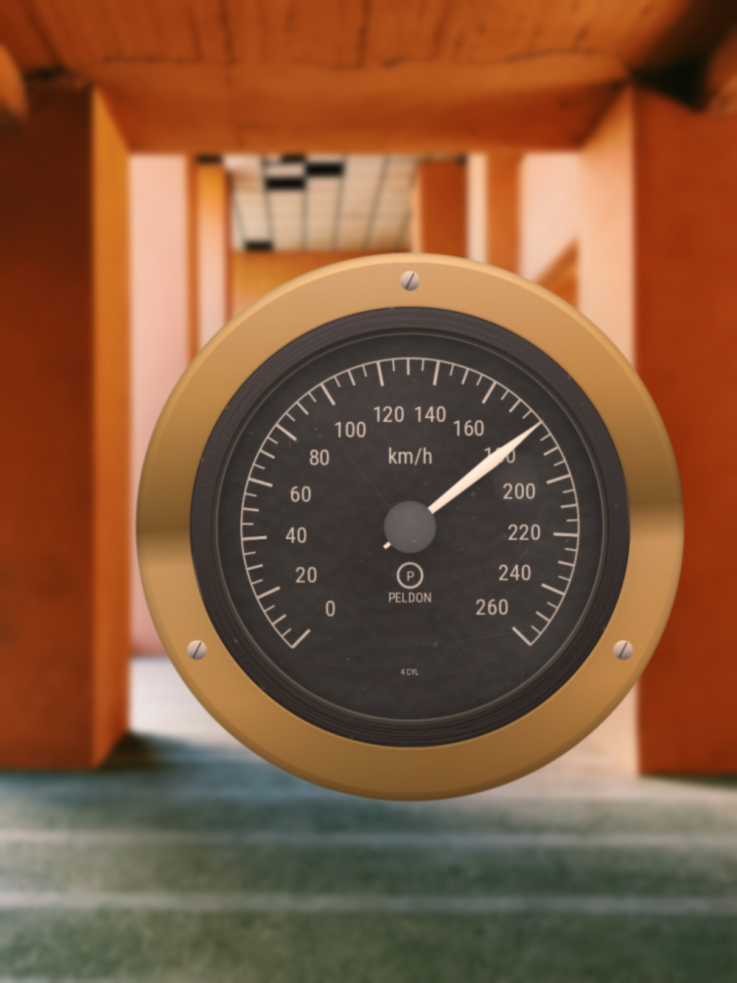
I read 180 km/h
